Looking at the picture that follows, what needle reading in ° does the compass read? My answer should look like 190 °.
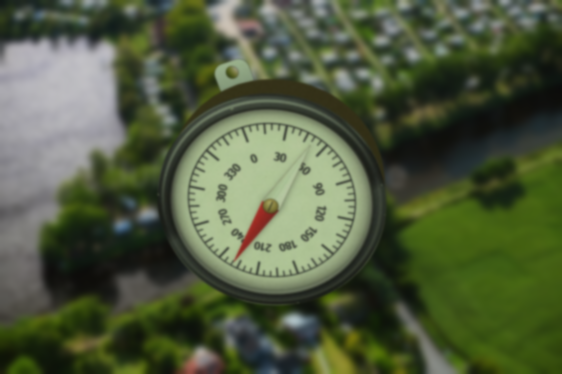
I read 230 °
